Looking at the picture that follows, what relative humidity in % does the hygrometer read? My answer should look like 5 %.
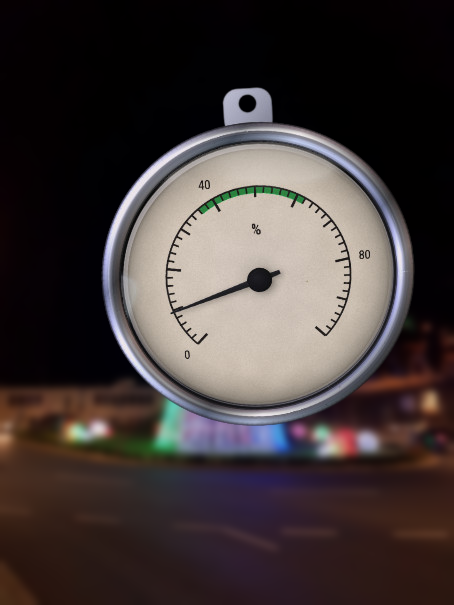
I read 10 %
